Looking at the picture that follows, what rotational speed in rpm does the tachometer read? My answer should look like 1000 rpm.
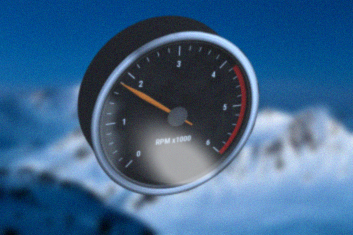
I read 1800 rpm
